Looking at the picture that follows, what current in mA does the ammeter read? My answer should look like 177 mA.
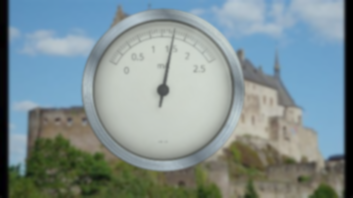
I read 1.5 mA
